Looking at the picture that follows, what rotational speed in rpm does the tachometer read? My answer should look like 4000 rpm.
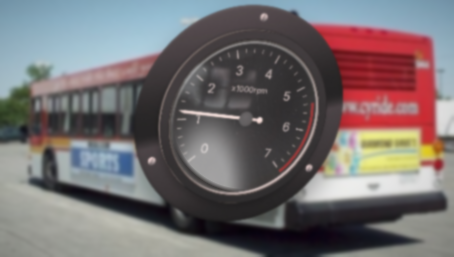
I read 1200 rpm
